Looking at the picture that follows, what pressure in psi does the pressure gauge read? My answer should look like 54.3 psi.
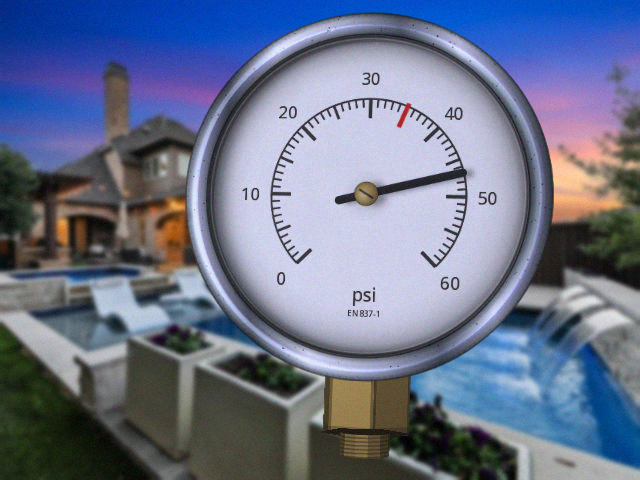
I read 47 psi
